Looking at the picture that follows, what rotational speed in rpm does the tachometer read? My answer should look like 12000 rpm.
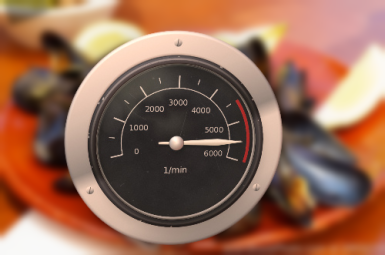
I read 5500 rpm
